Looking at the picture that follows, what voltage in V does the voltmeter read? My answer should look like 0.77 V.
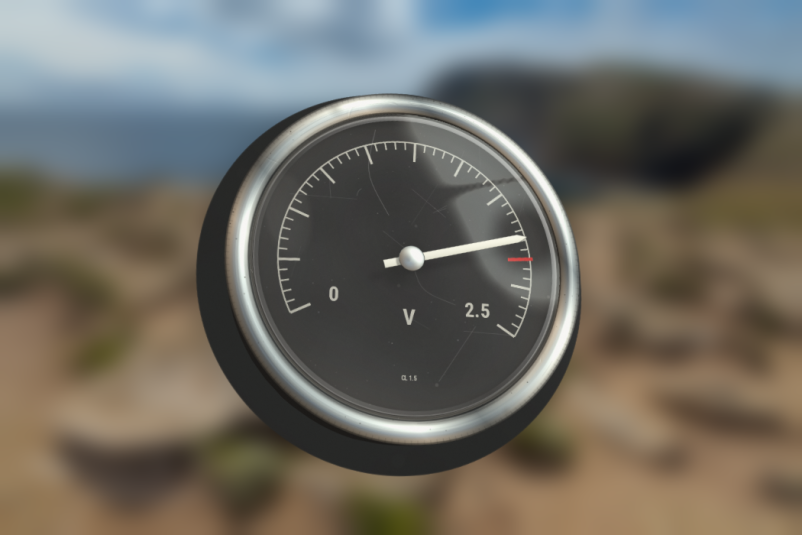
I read 2 V
